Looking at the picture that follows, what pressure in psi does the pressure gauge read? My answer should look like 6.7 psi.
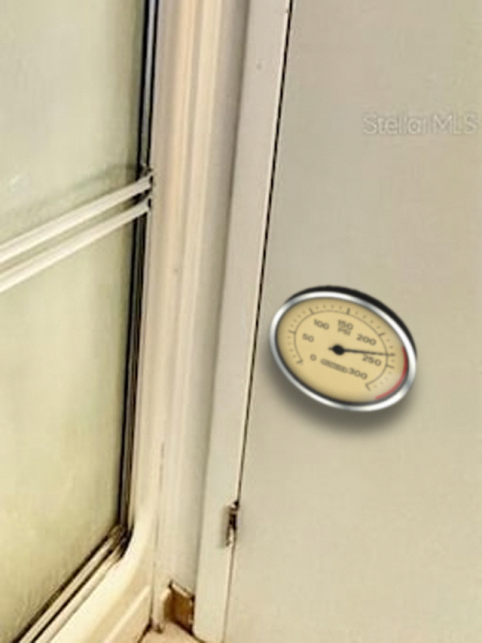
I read 230 psi
